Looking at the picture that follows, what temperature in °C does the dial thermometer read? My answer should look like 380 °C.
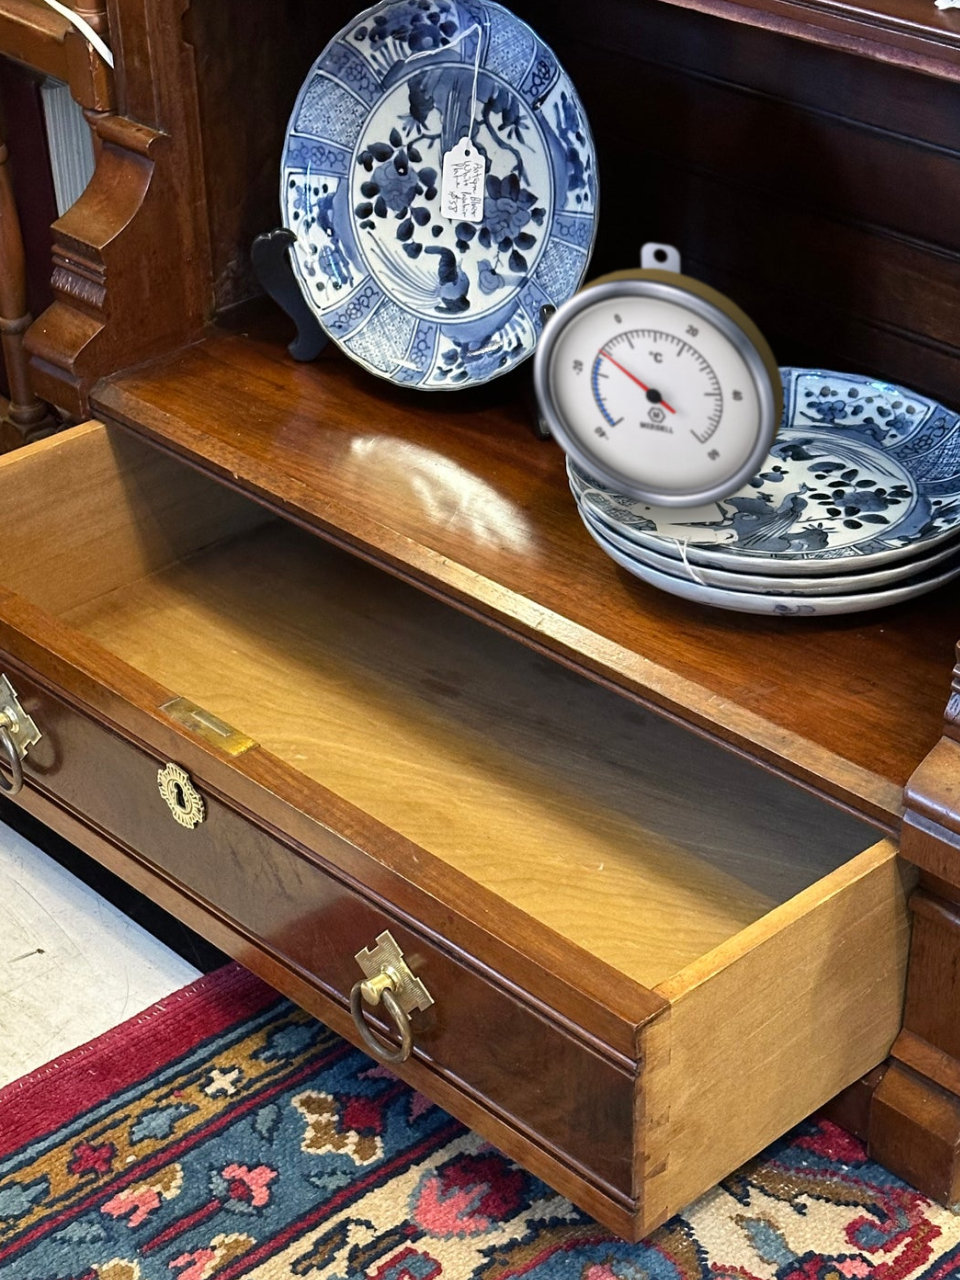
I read -10 °C
